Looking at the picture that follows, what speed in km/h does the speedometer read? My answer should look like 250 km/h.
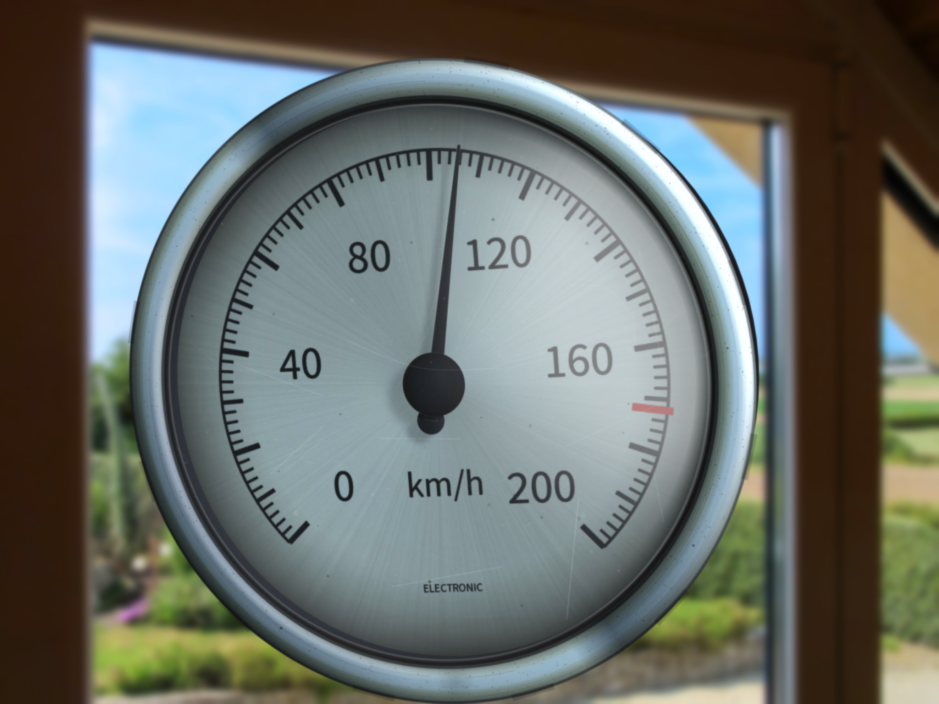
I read 106 km/h
